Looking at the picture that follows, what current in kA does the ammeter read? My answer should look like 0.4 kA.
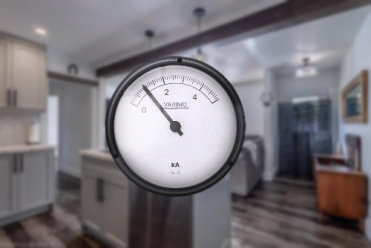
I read 1 kA
